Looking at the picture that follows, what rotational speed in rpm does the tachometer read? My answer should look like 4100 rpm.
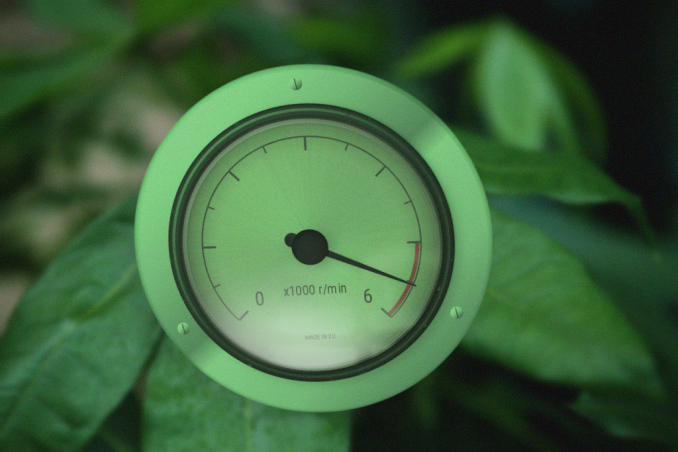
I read 5500 rpm
